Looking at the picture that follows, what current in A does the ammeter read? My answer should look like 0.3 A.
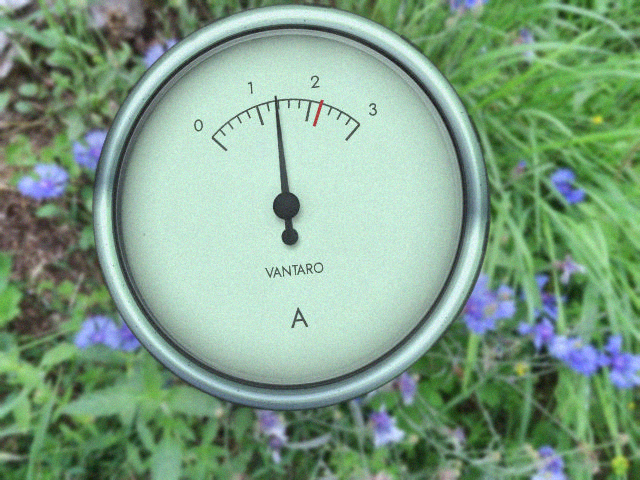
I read 1.4 A
